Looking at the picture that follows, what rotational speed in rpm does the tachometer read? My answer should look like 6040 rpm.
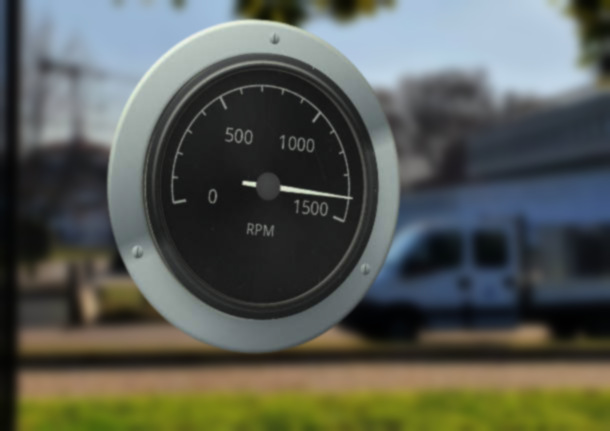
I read 1400 rpm
